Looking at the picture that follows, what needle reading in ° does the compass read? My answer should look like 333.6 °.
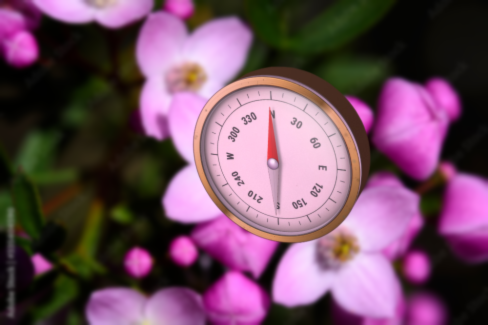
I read 0 °
